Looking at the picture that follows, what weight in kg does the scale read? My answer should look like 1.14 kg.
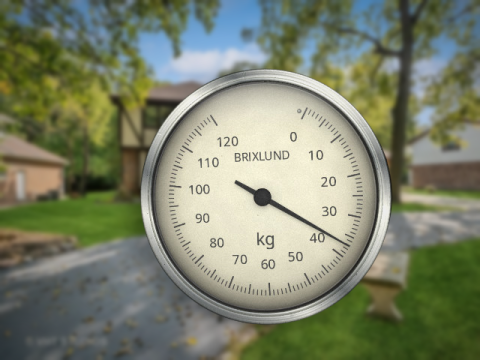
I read 37 kg
